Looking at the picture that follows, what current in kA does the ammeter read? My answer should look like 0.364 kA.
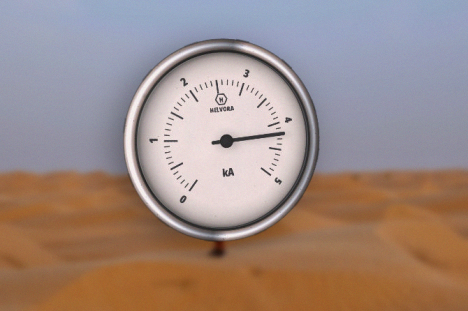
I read 4.2 kA
